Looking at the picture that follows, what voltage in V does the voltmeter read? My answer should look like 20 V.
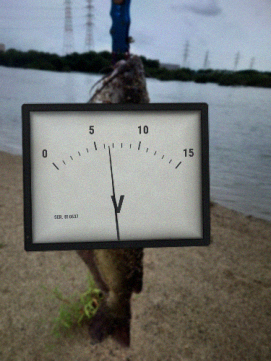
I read 6.5 V
